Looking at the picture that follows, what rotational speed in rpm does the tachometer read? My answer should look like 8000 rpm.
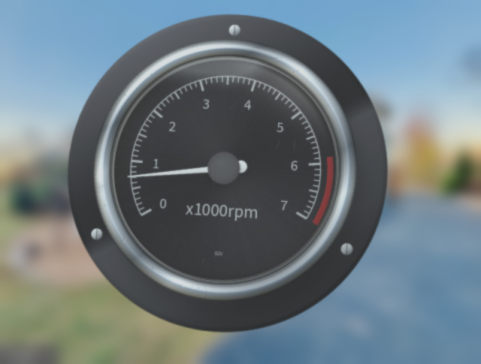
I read 700 rpm
